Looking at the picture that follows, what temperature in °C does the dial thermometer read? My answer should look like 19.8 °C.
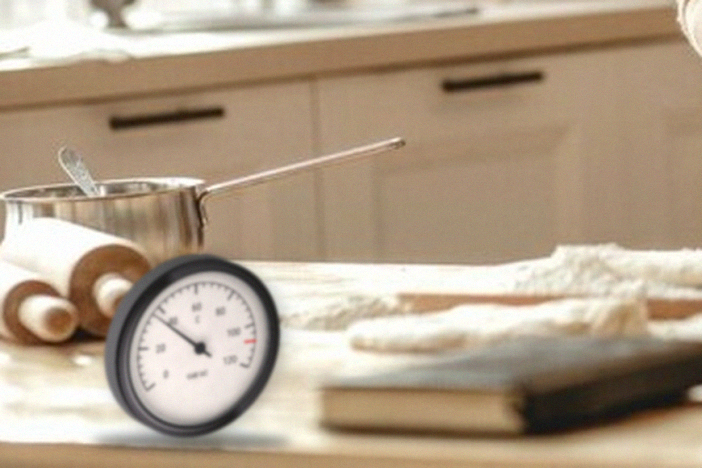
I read 36 °C
